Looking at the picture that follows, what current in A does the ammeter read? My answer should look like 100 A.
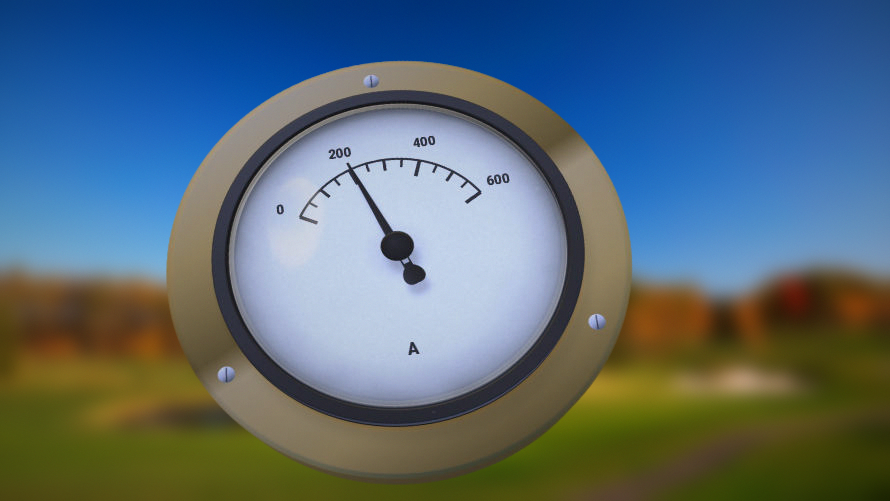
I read 200 A
